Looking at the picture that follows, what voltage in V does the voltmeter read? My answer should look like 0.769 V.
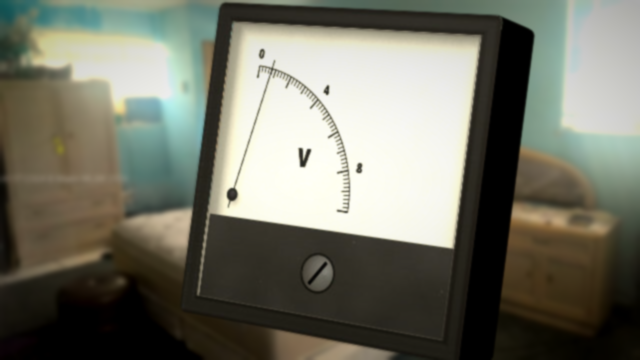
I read 1 V
